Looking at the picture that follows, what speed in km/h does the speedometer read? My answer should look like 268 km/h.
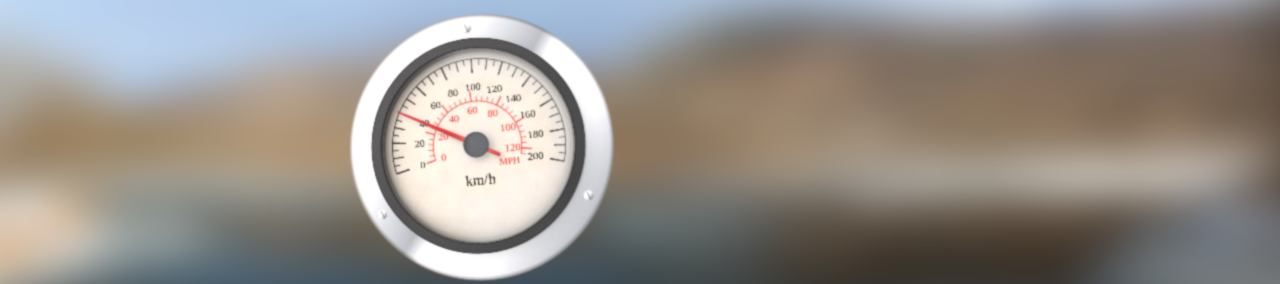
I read 40 km/h
